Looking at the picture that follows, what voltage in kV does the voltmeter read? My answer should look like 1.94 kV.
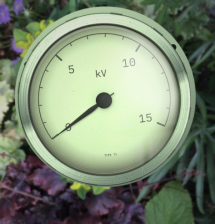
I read 0 kV
